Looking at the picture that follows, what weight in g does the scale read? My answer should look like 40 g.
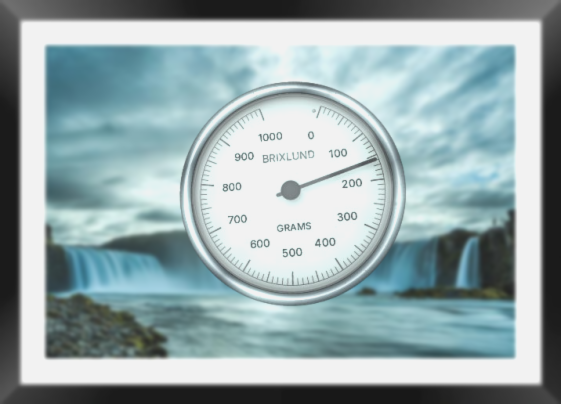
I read 160 g
